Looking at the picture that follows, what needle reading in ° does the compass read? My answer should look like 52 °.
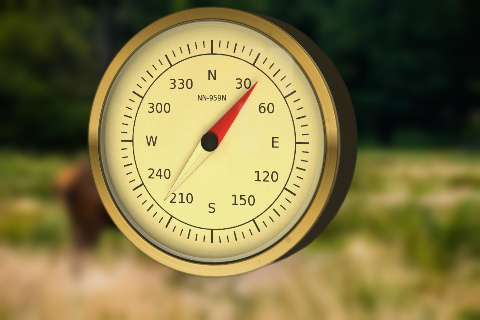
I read 40 °
